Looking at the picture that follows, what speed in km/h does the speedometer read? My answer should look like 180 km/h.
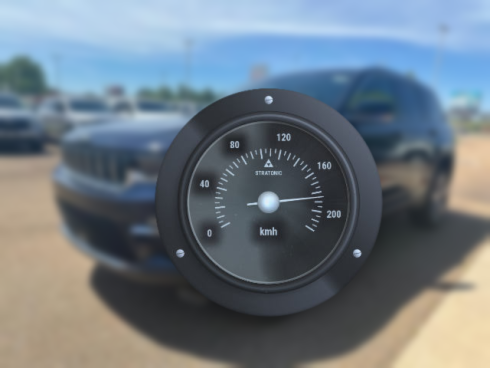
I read 185 km/h
